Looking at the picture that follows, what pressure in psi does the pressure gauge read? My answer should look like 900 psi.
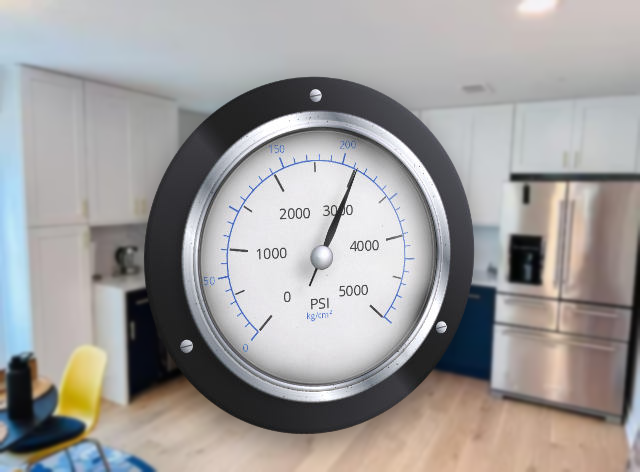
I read 3000 psi
